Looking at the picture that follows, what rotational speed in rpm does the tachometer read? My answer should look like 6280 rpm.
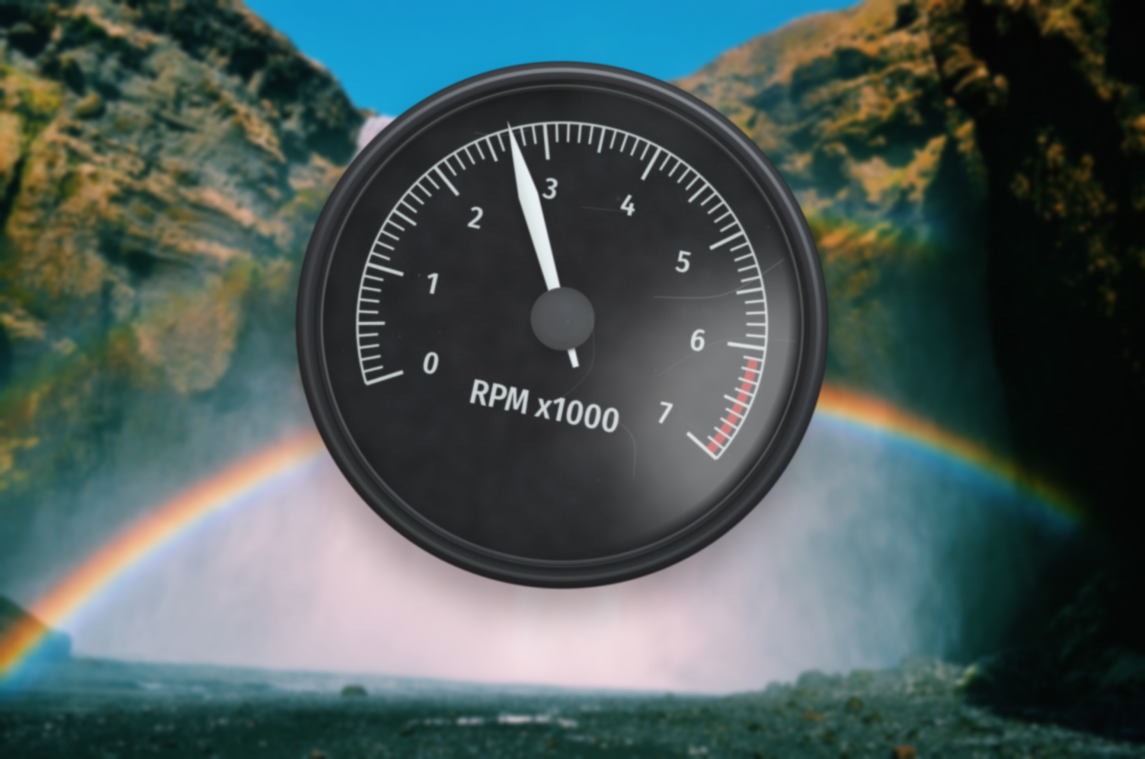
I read 2700 rpm
